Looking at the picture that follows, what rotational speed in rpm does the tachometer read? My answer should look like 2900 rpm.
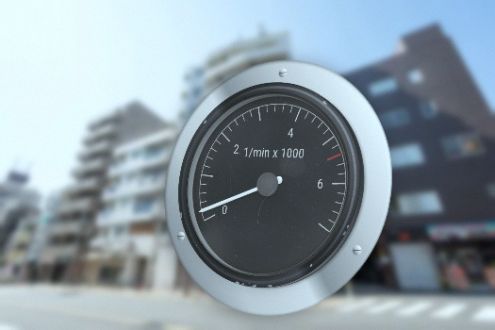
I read 200 rpm
